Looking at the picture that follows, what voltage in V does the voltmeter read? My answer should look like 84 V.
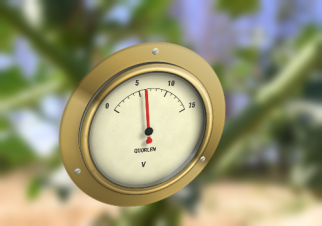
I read 6 V
